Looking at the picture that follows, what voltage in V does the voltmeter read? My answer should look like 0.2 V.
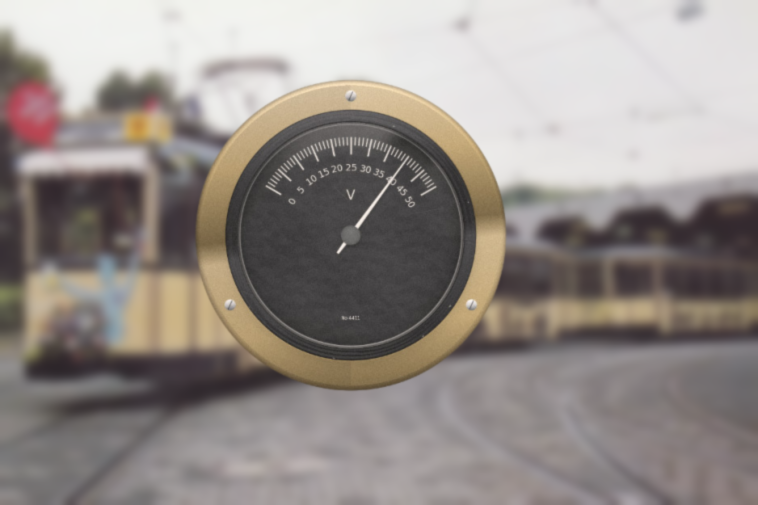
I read 40 V
